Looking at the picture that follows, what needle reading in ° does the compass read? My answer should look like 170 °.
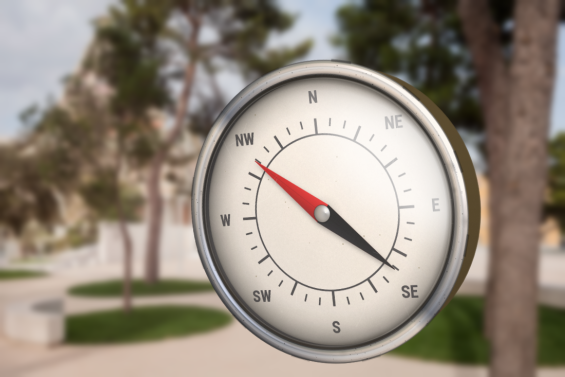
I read 310 °
